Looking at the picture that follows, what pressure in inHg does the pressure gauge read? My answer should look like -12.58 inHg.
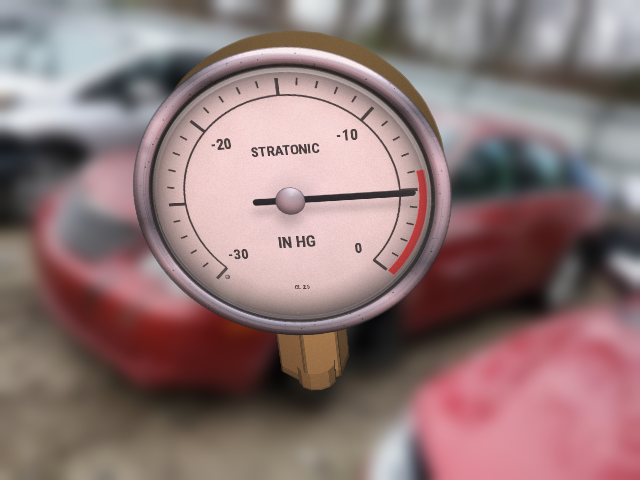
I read -5 inHg
